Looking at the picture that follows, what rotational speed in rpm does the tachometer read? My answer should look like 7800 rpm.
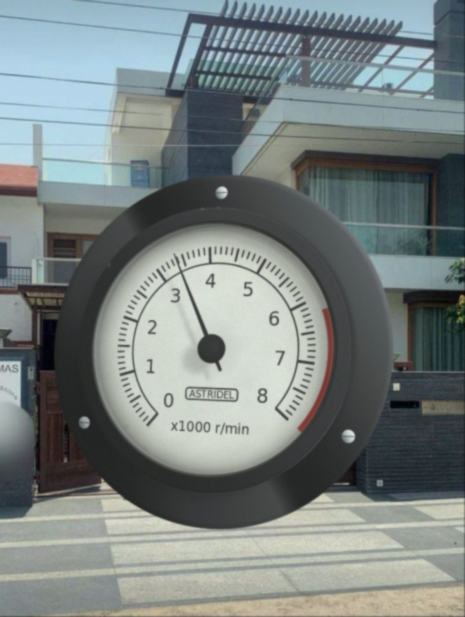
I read 3400 rpm
